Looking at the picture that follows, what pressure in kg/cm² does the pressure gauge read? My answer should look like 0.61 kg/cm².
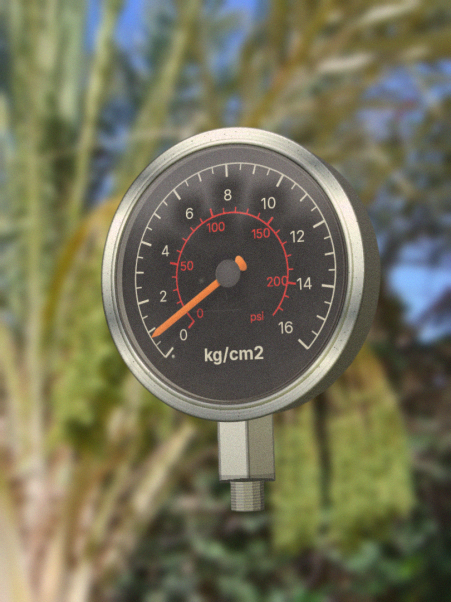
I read 0.75 kg/cm²
